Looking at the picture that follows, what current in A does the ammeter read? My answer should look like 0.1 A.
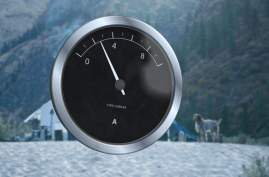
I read 2.5 A
